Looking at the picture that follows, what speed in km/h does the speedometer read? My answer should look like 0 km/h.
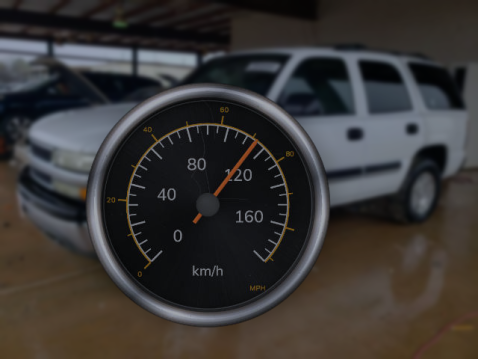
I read 115 km/h
